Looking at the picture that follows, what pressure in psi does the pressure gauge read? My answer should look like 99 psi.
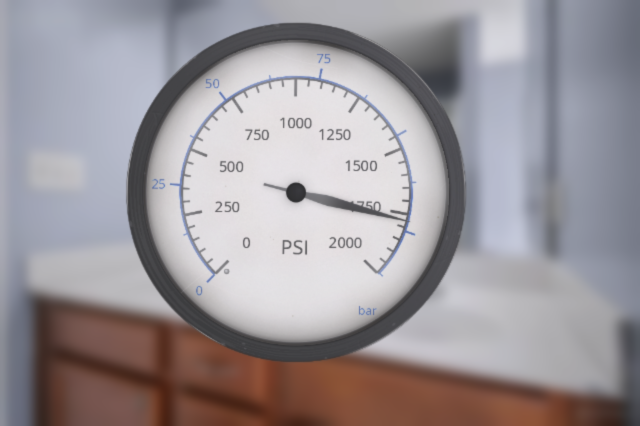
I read 1775 psi
